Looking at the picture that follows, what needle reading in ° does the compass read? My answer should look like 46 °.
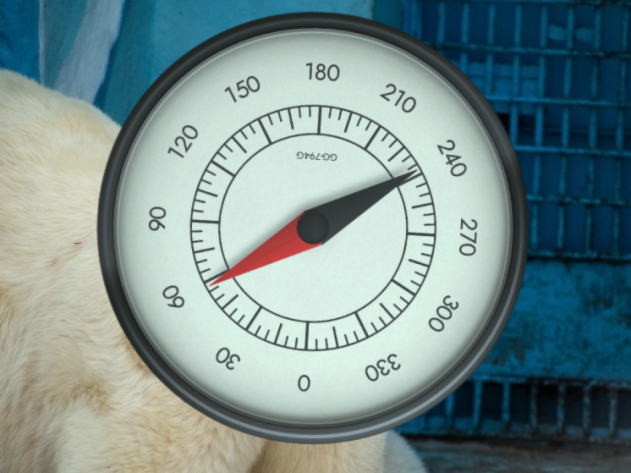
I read 57.5 °
